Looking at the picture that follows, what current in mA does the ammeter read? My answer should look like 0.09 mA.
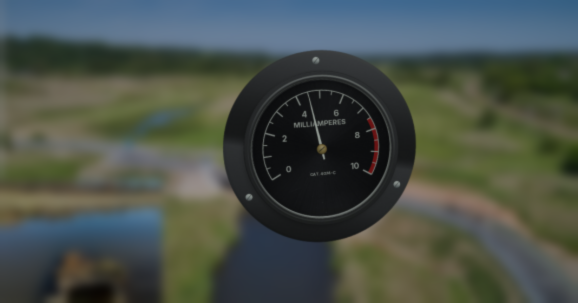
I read 4.5 mA
